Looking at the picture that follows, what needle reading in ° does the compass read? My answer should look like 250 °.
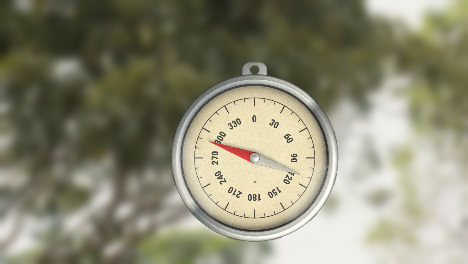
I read 290 °
